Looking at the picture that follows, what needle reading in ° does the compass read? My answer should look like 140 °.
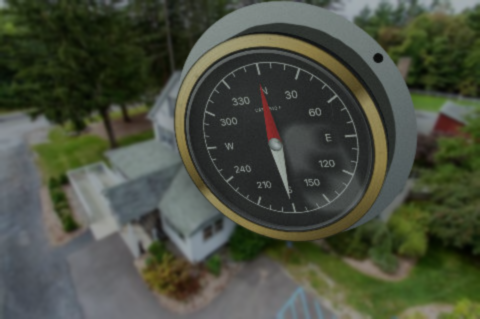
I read 0 °
